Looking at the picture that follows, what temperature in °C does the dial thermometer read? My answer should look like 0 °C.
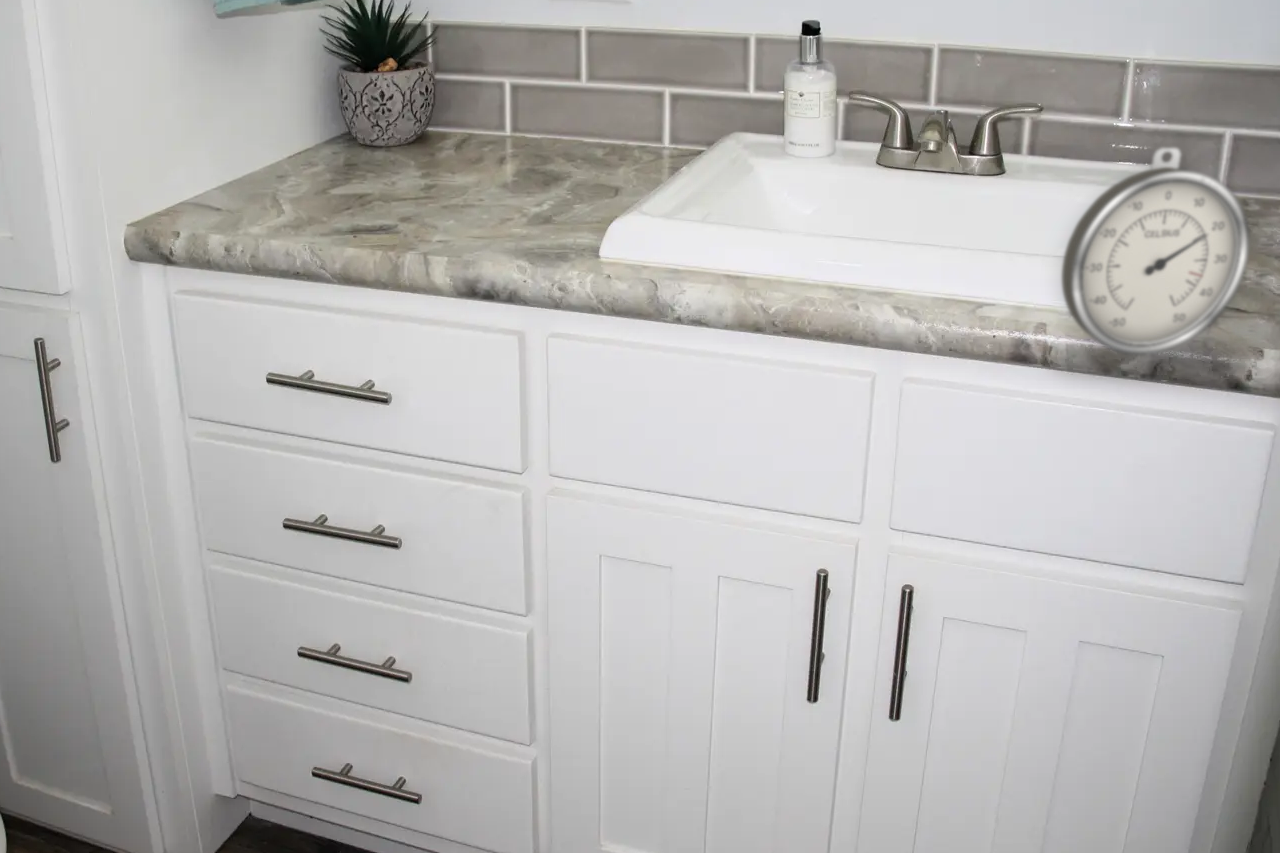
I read 20 °C
